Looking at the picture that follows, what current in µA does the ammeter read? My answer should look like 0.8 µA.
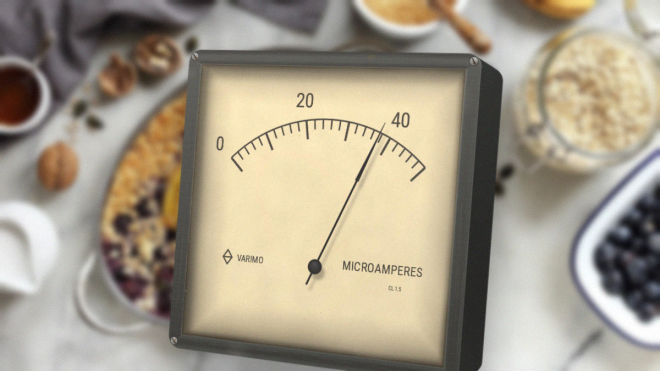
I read 38 µA
